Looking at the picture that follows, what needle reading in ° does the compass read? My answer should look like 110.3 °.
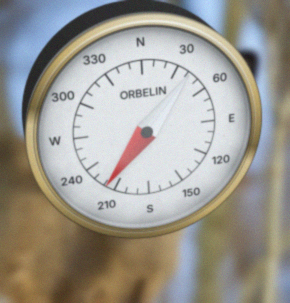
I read 220 °
